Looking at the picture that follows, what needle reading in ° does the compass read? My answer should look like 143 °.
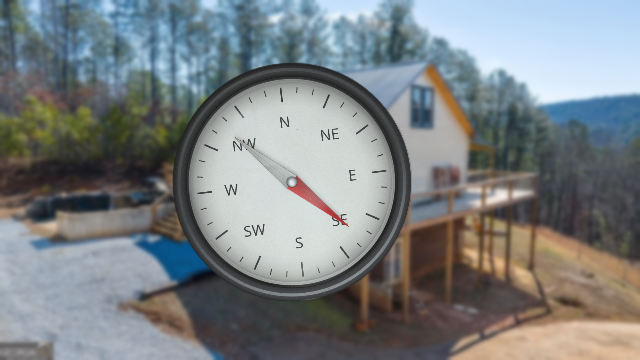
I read 135 °
